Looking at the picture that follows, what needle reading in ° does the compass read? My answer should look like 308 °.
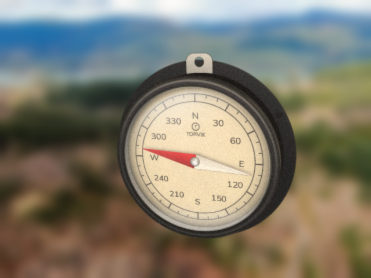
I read 280 °
